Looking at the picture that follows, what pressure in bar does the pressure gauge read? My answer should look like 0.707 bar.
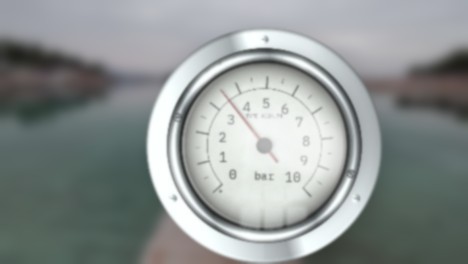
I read 3.5 bar
